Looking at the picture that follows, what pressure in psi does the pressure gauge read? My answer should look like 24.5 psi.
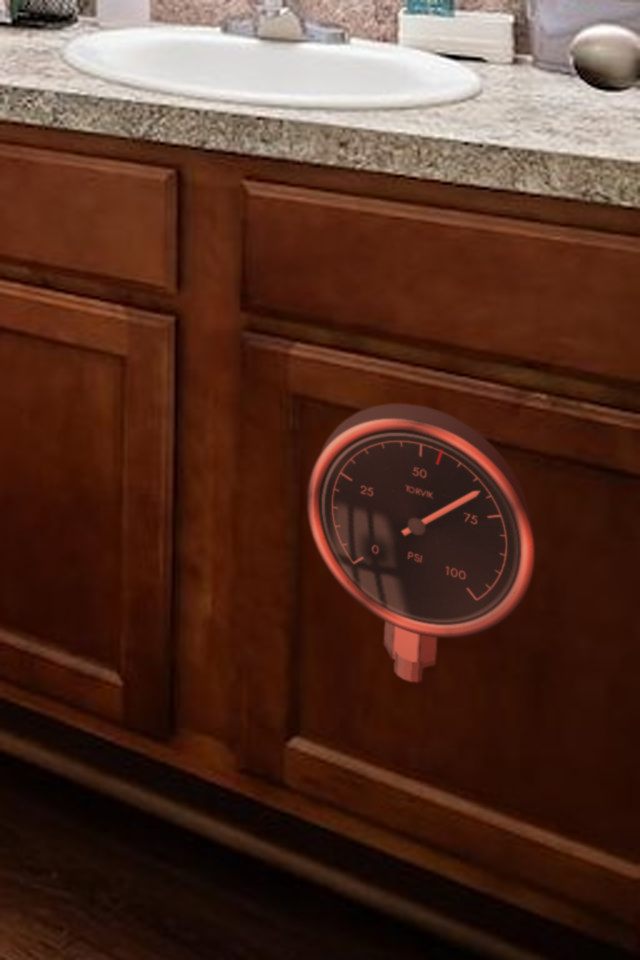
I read 67.5 psi
